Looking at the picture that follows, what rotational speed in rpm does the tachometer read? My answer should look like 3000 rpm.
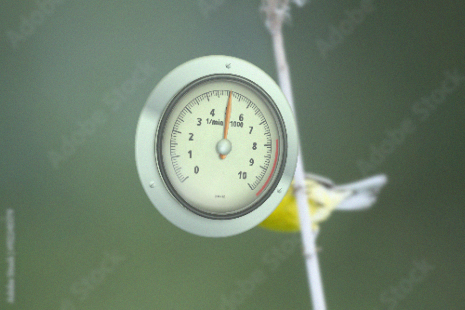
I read 5000 rpm
